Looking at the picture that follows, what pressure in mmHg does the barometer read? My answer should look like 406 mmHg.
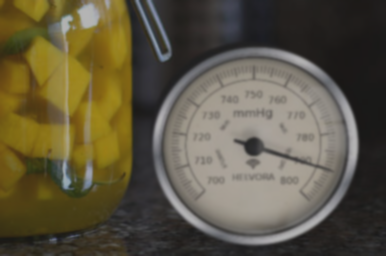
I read 790 mmHg
